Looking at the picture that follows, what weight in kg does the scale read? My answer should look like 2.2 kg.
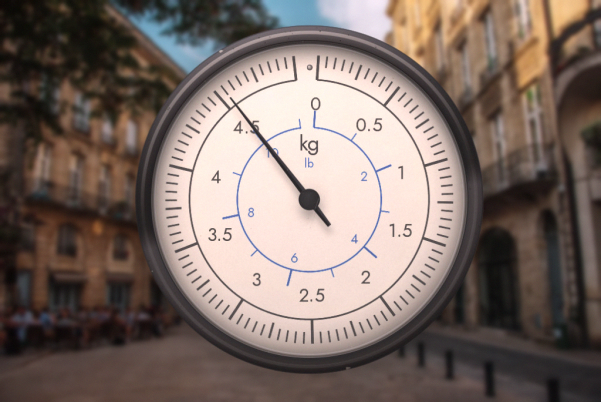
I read 4.55 kg
